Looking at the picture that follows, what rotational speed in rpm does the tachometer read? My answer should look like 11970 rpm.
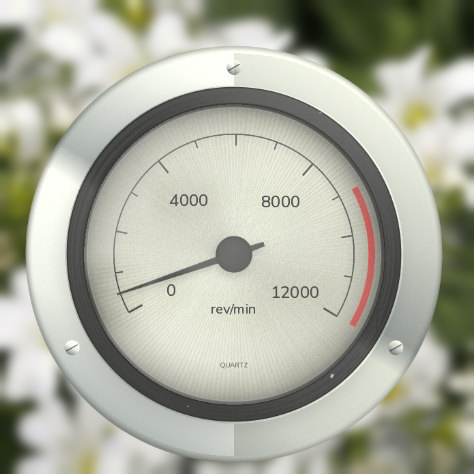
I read 500 rpm
